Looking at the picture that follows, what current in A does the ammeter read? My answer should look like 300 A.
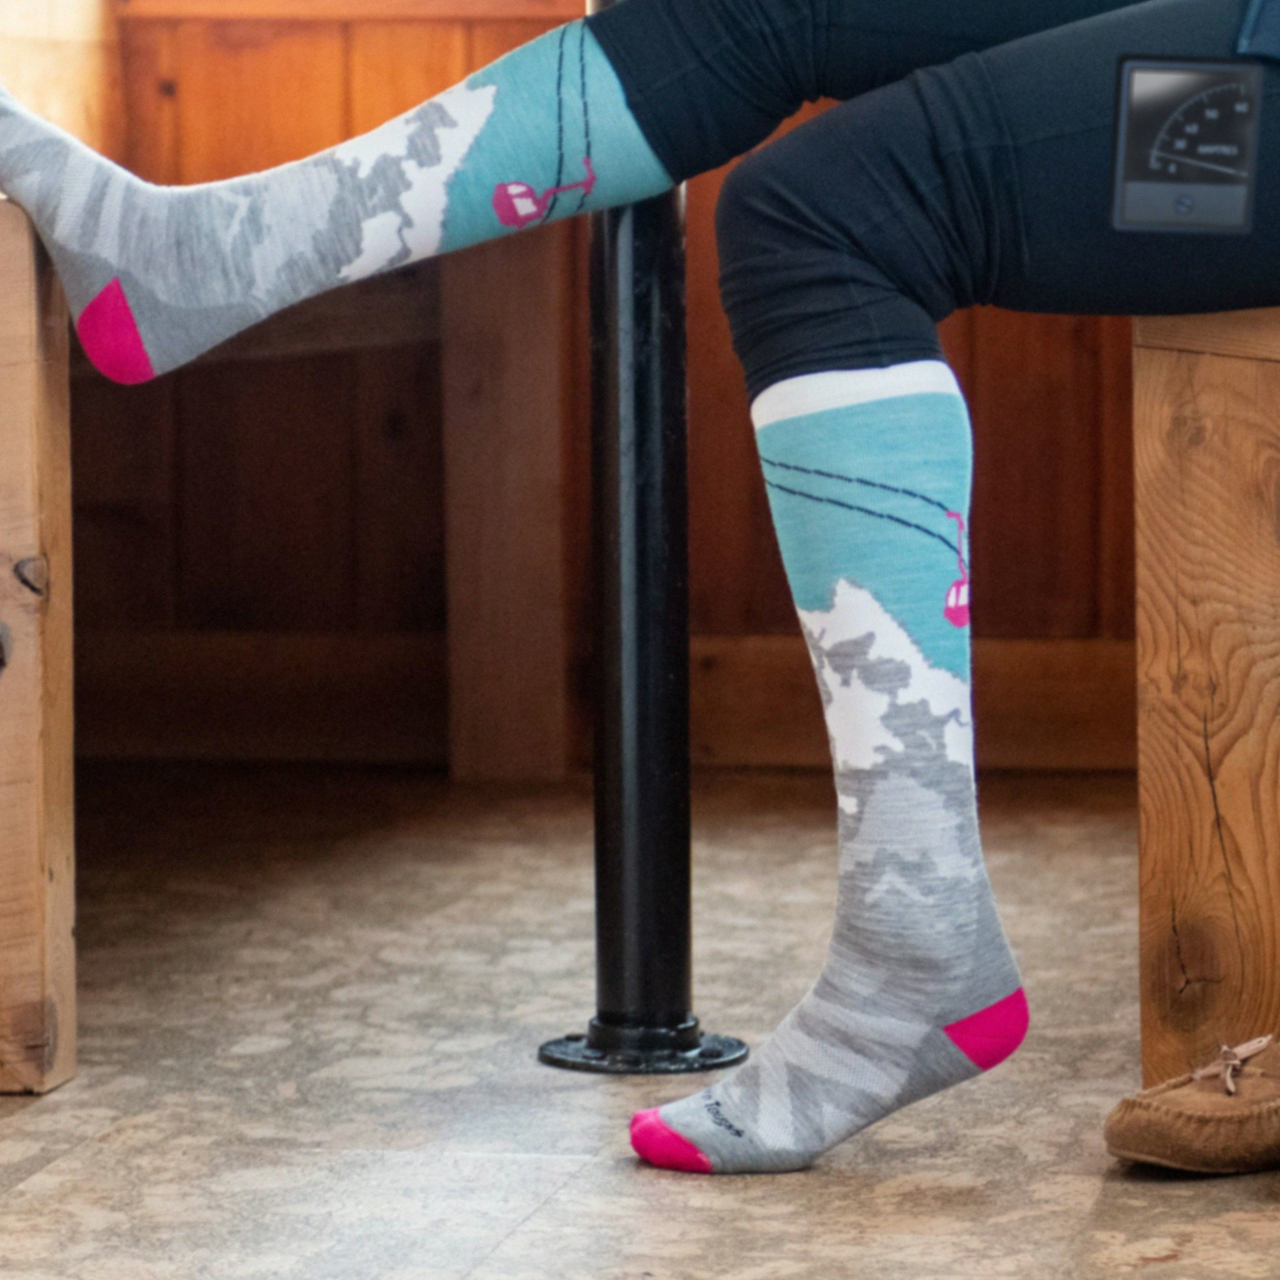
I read 20 A
